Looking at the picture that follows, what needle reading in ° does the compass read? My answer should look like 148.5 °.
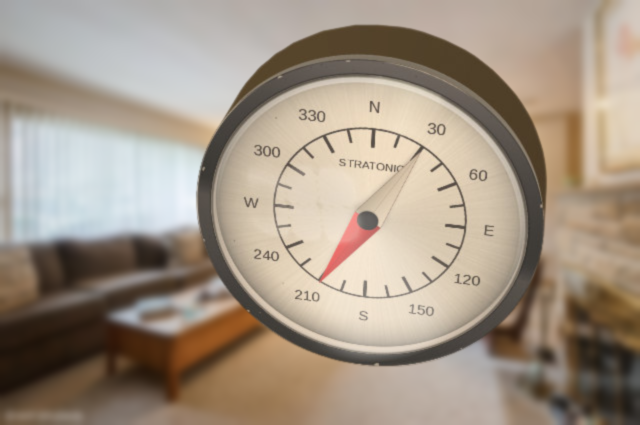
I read 210 °
